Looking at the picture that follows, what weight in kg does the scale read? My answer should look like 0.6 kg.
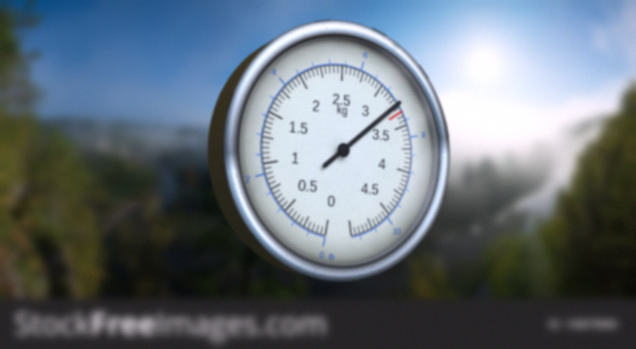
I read 3.25 kg
